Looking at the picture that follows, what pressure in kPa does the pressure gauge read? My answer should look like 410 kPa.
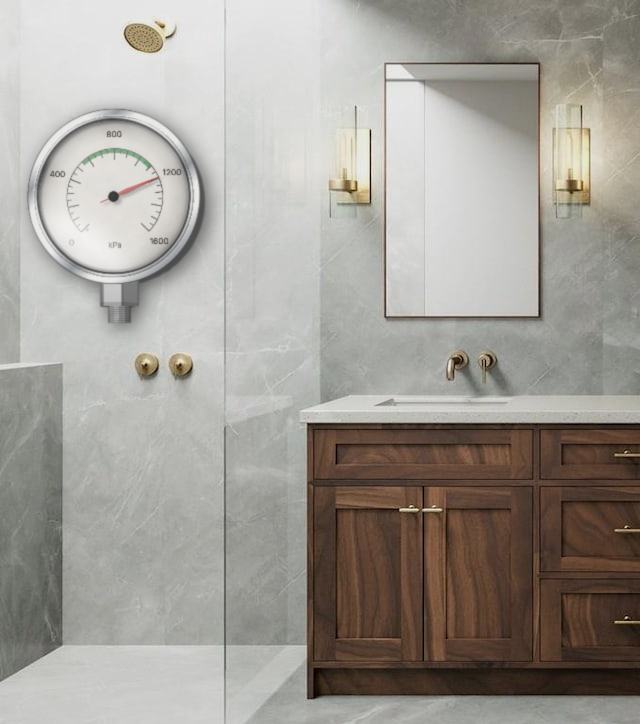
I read 1200 kPa
